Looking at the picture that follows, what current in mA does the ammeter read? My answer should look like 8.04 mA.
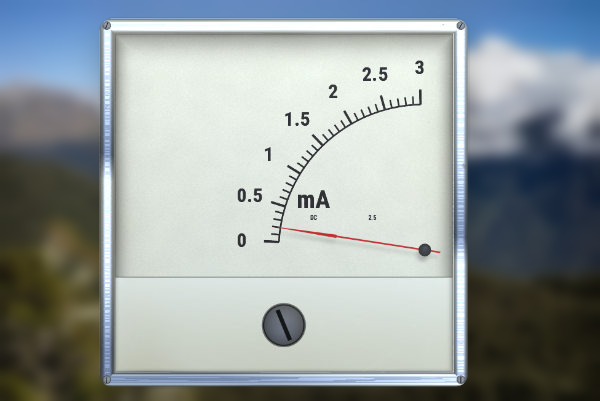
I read 0.2 mA
